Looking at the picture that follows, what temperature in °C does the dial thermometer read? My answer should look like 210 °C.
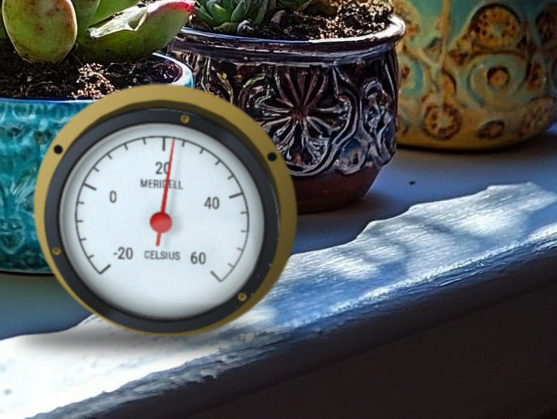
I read 22 °C
